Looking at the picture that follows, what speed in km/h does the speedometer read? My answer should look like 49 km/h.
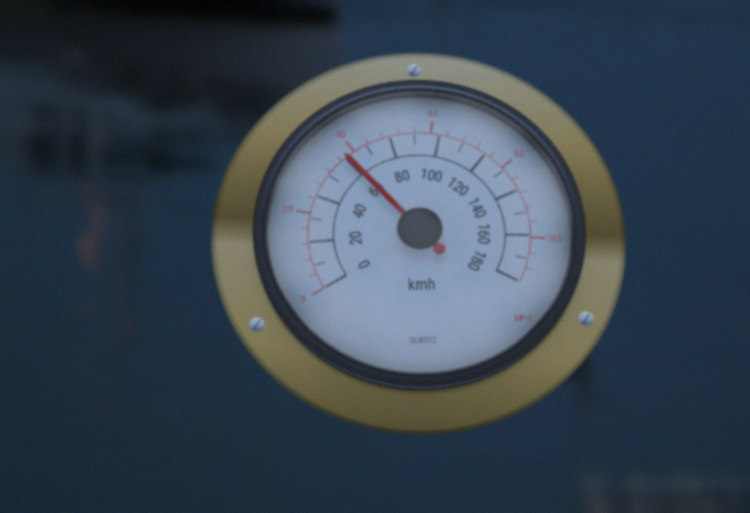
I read 60 km/h
